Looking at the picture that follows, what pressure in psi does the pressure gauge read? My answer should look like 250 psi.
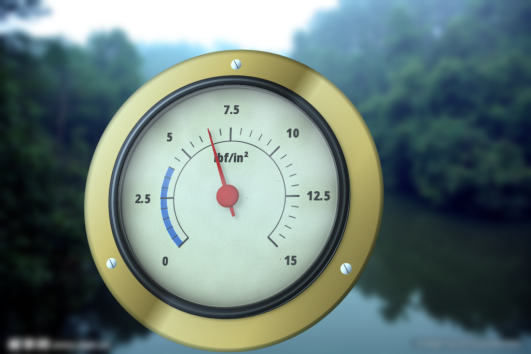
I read 6.5 psi
